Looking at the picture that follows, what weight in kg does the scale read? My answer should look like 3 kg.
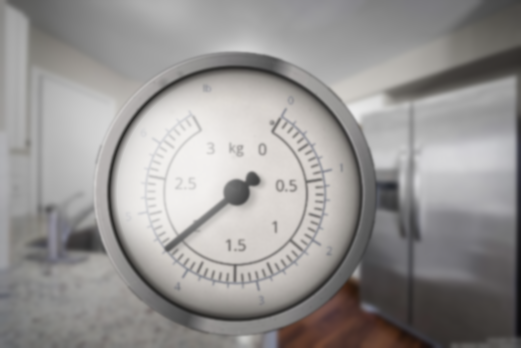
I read 2 kg
